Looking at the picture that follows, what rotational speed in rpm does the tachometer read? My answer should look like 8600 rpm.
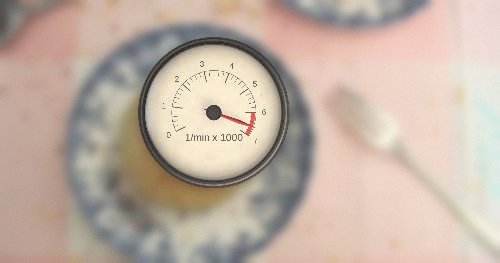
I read 6600 rpm
